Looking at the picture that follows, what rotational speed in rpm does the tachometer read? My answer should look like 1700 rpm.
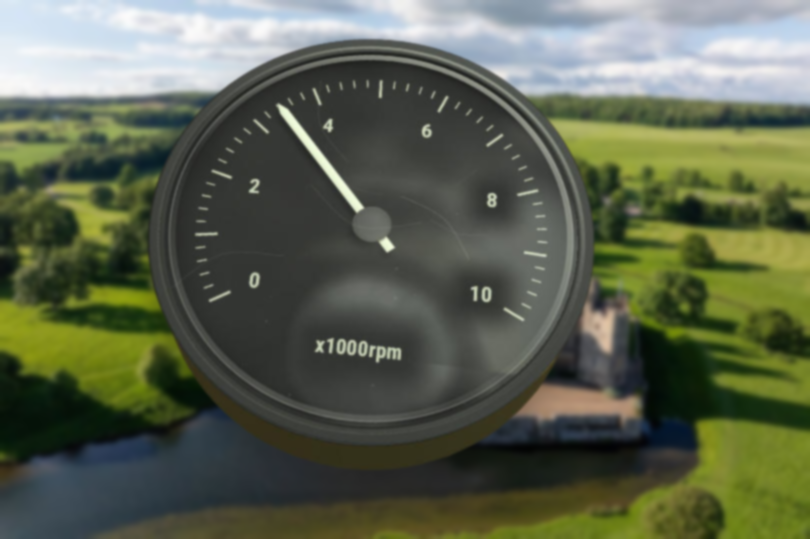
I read 3400 rpm
